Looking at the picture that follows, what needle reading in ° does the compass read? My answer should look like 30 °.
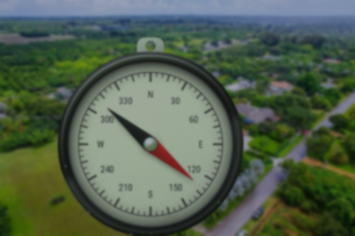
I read 130 °
